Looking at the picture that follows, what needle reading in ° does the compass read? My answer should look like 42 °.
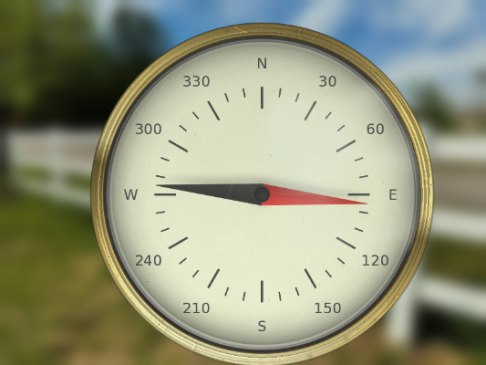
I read 95 °
